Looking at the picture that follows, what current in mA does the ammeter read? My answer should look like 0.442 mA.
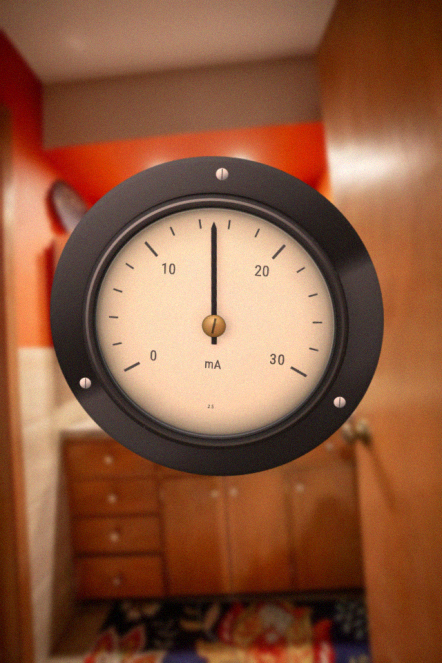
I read 15 mA
